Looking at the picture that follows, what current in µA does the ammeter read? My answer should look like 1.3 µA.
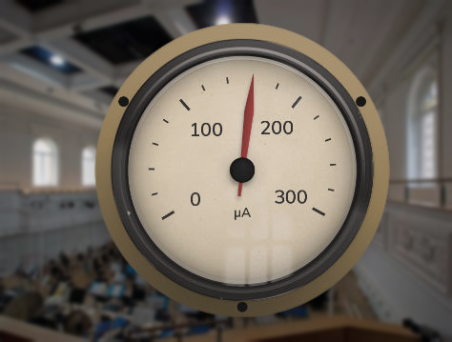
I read 160 µA
